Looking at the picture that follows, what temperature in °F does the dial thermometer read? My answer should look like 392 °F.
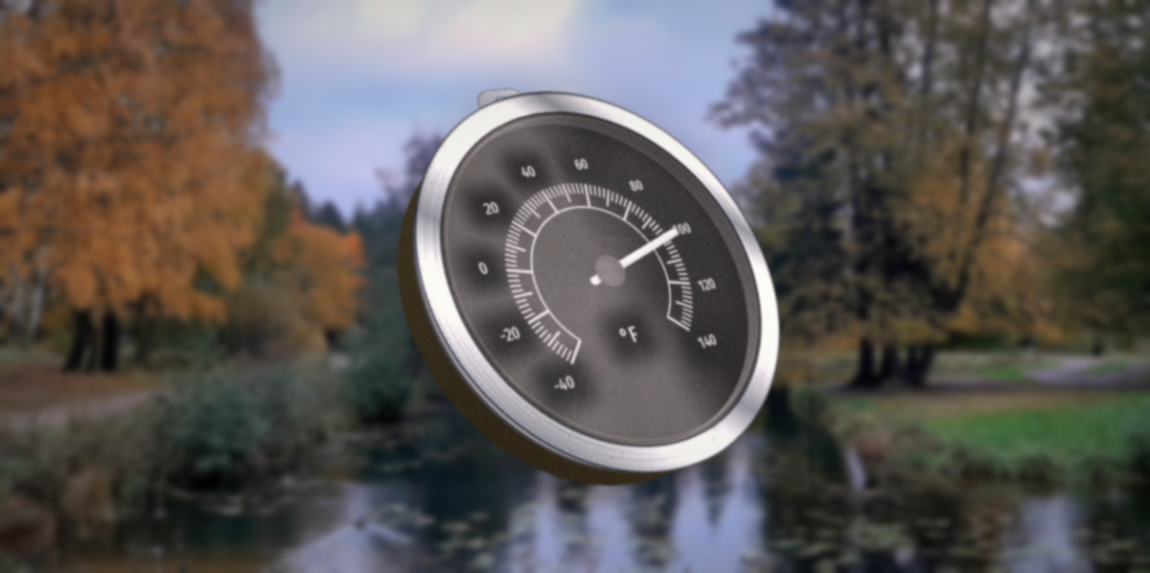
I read 100 °F
